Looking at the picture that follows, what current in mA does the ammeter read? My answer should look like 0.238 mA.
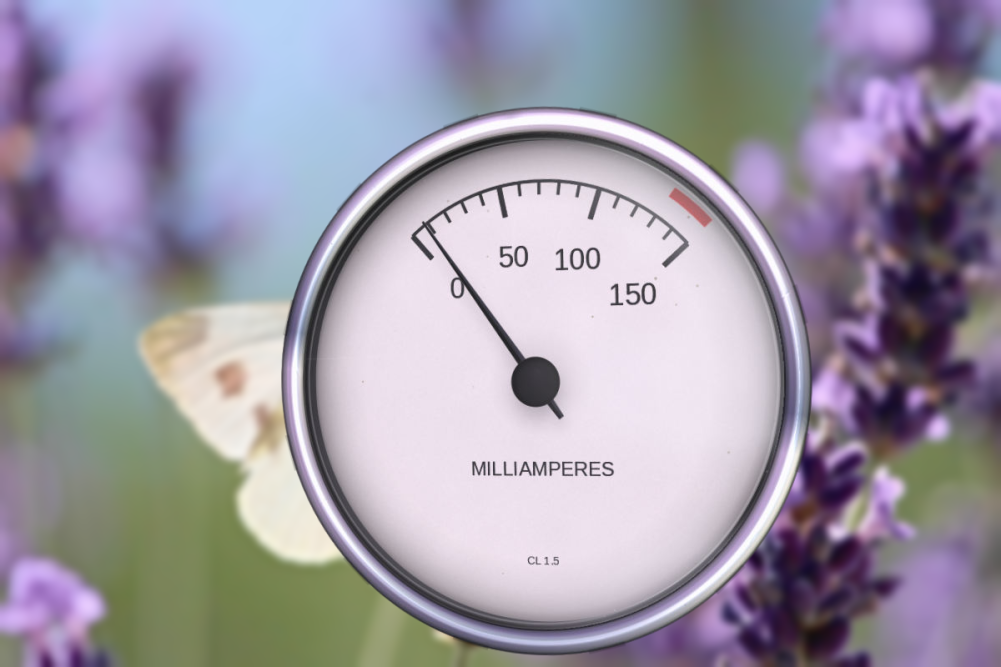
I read 10 mA
